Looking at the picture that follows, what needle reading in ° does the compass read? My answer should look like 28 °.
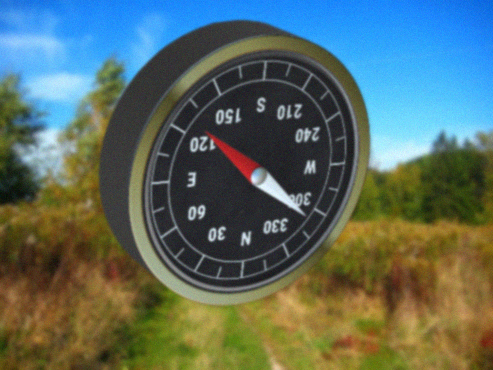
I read 127.5 °
